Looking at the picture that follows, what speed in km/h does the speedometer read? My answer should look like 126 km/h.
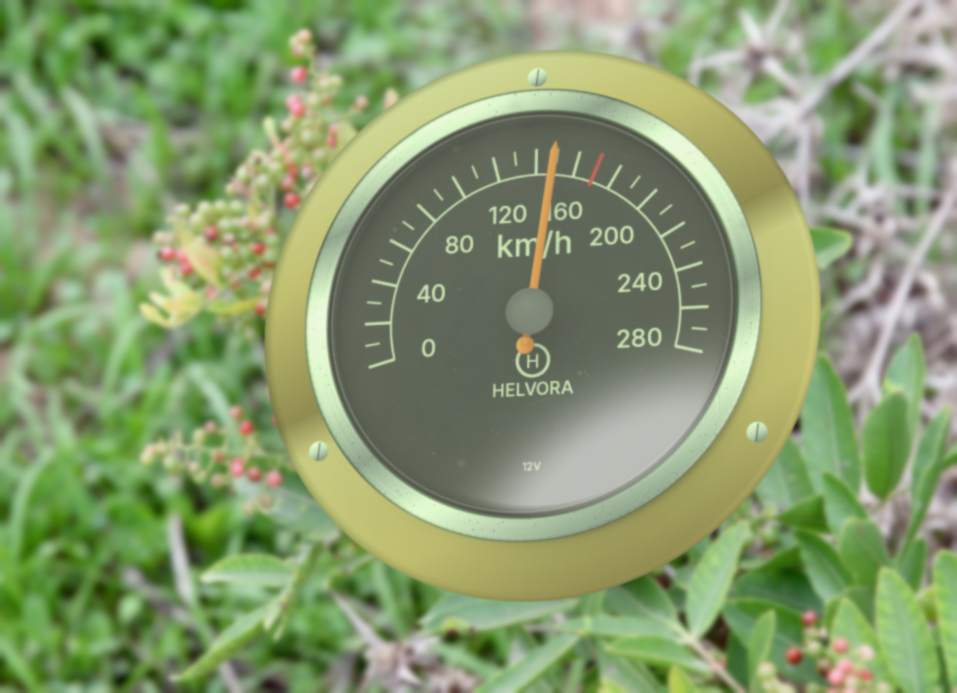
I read 150 km/h
